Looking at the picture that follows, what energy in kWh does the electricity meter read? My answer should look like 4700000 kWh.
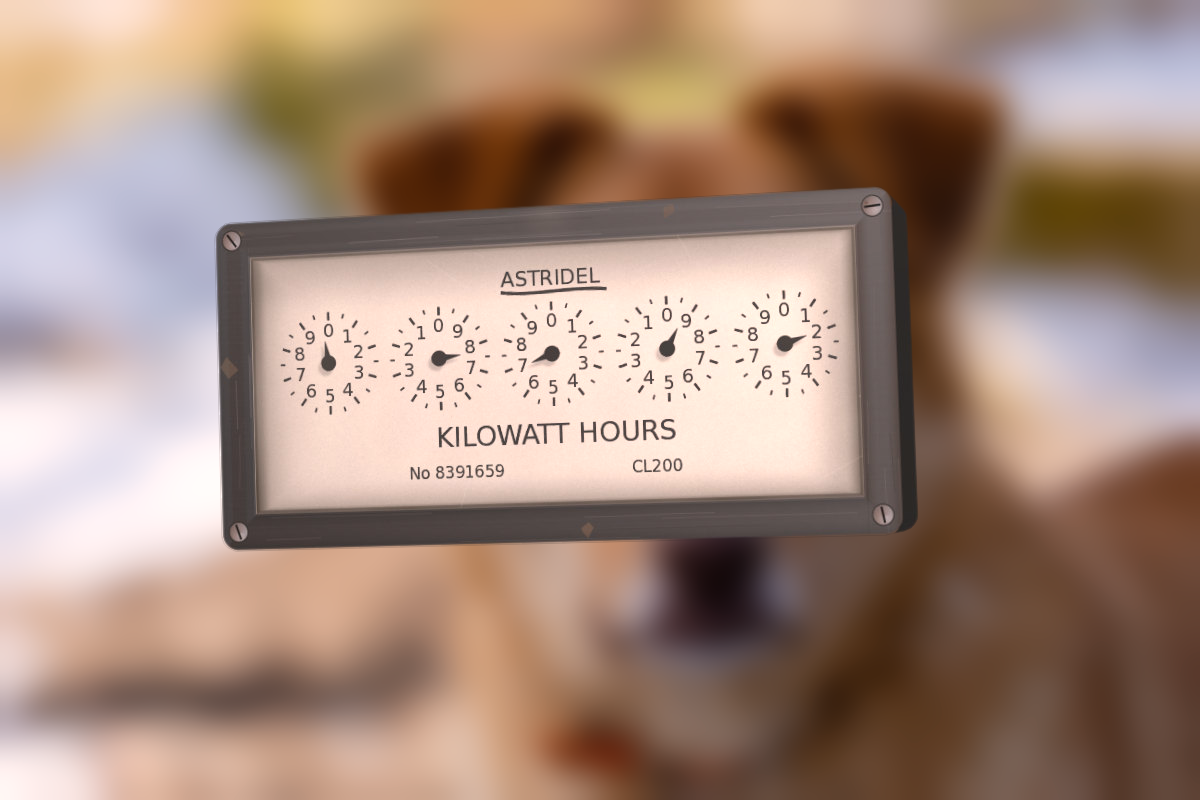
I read 97692 kWh
